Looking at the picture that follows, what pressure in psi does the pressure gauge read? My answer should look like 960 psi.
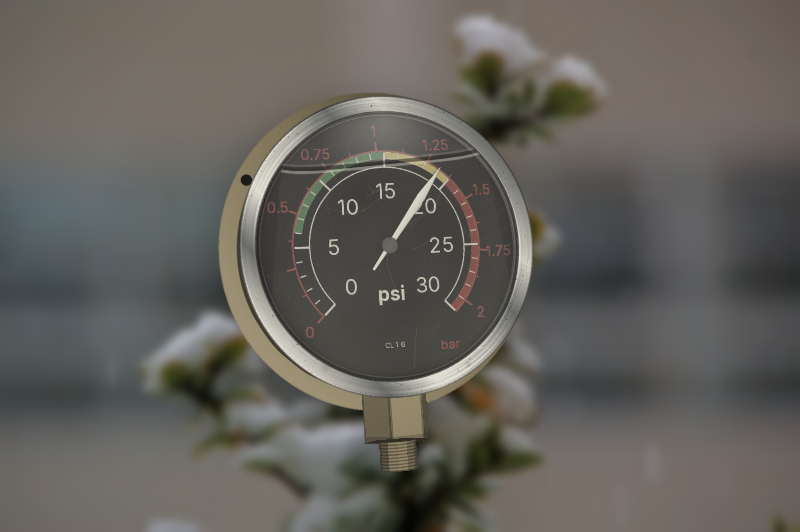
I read 19 psi
